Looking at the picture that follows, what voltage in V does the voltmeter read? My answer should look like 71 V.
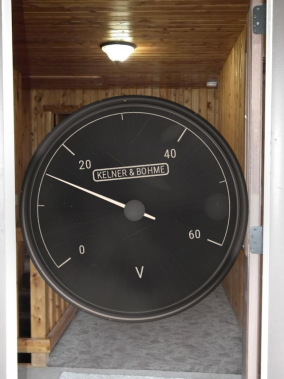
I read 15 V
